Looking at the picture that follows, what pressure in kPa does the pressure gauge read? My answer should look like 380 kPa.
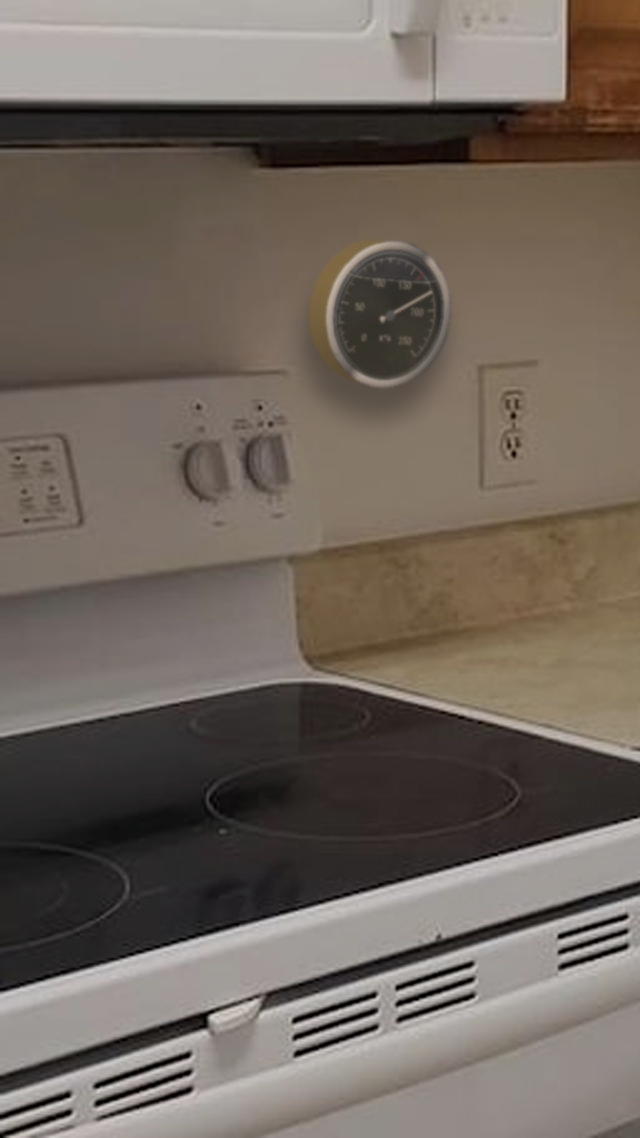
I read 180 kPa
